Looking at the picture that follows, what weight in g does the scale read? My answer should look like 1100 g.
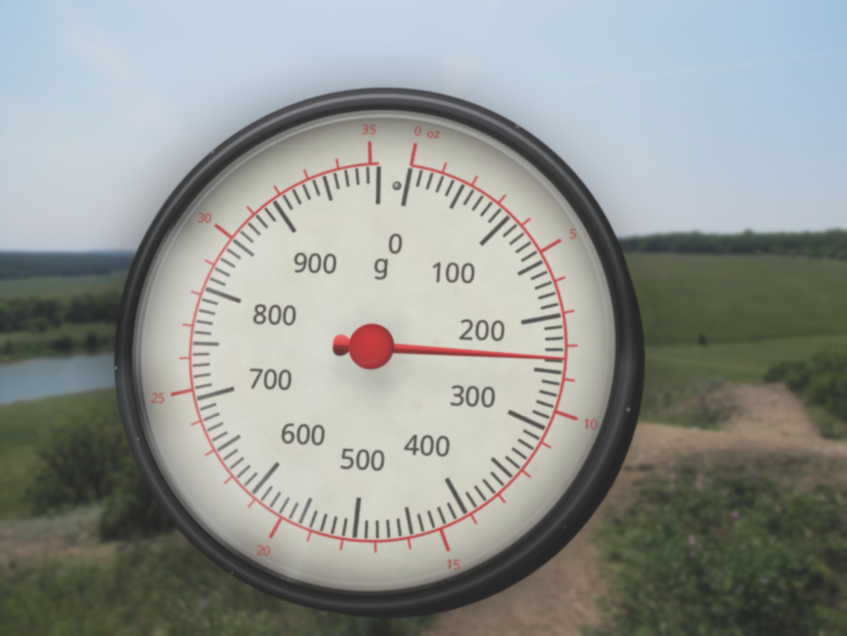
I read 240 g
